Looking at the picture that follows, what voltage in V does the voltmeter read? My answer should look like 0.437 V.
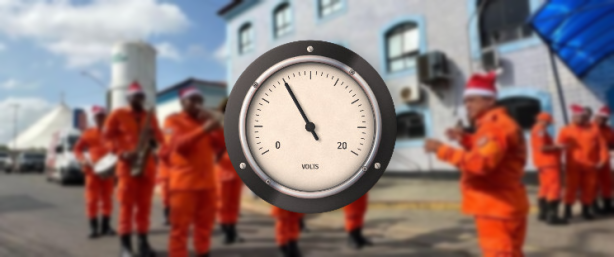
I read 7.5 V
